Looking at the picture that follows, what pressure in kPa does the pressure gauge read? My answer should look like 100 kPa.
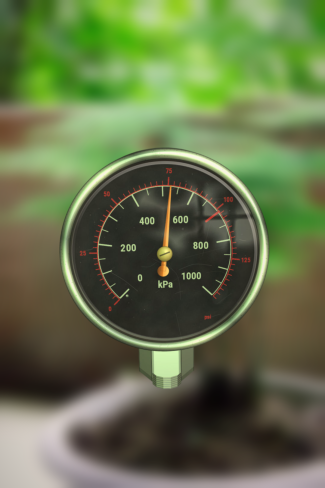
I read 525 kPa
